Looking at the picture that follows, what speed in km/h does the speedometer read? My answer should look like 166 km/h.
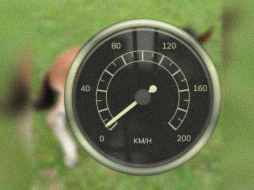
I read 5 km/h
